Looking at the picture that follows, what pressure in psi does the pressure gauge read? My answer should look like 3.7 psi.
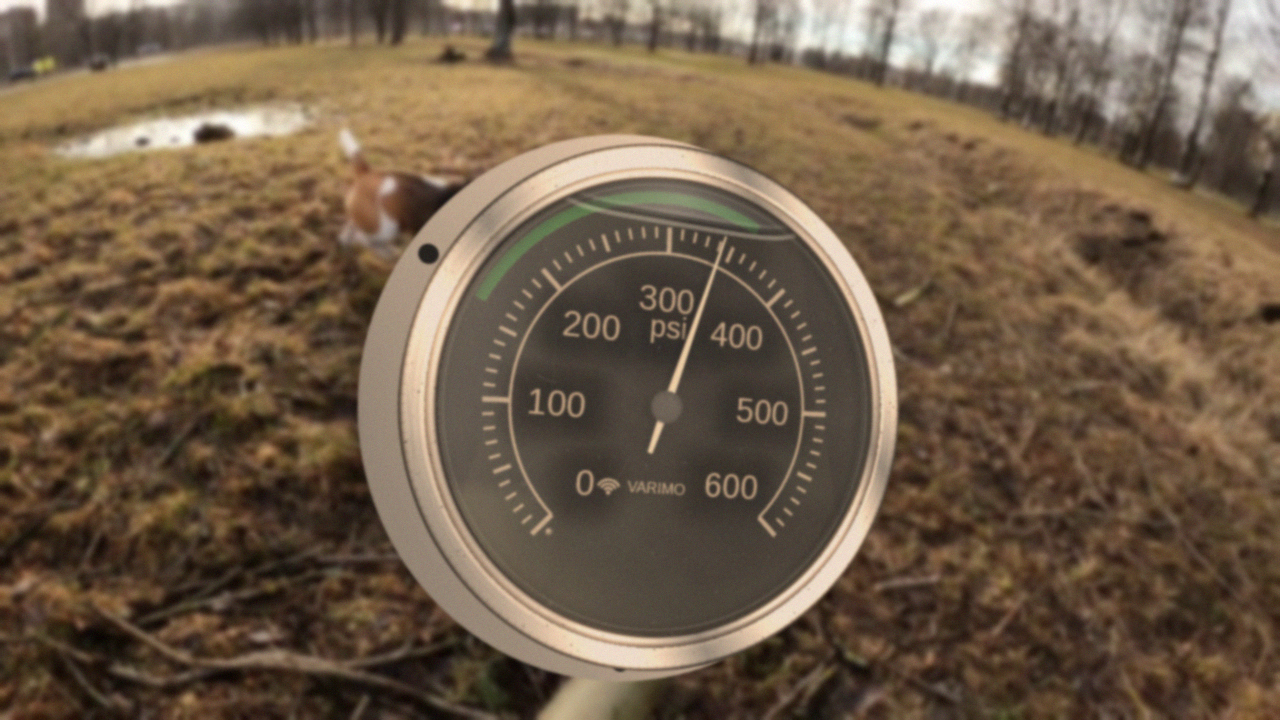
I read 340 psi
